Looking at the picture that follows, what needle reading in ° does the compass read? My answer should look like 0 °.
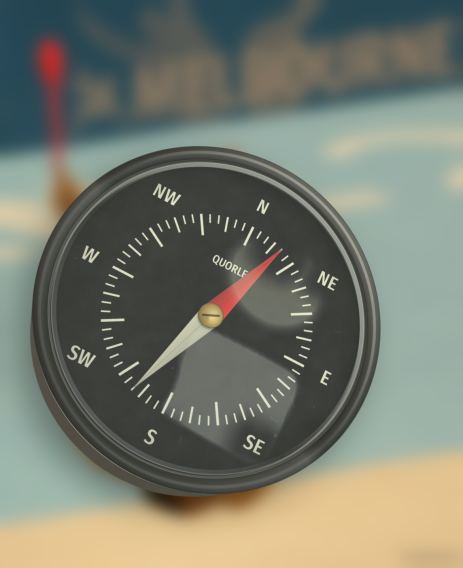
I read 20 °
